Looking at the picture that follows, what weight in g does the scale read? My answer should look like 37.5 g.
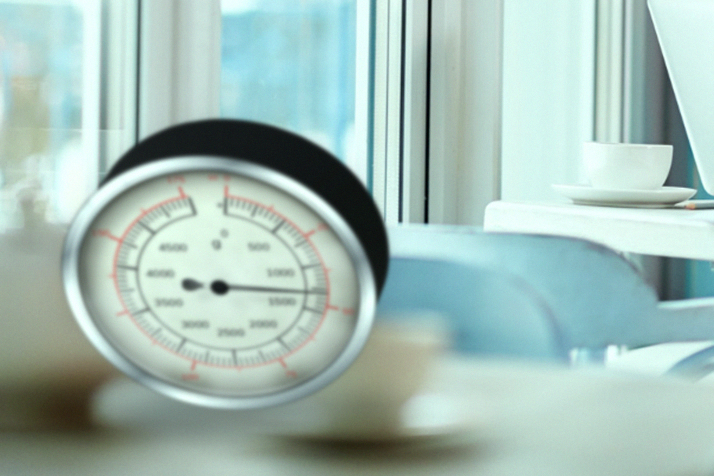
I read 1250 g
